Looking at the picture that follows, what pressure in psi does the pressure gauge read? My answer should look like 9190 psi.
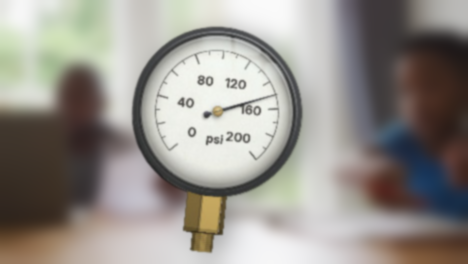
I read 150 psi
